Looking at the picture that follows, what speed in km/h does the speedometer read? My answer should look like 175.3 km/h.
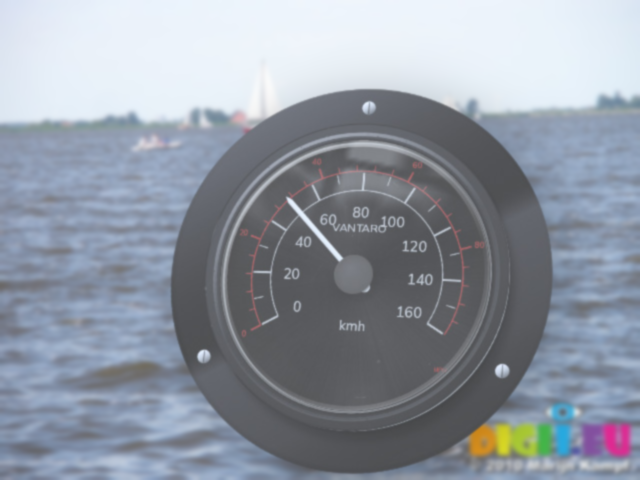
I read 50 km/h
